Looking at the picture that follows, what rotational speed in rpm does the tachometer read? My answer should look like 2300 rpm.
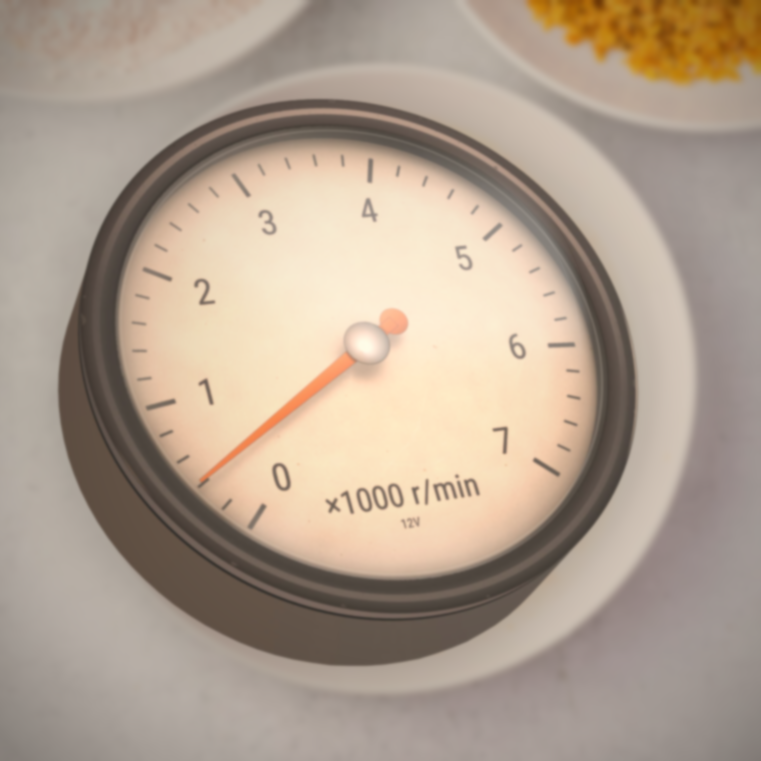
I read 400 rpm
